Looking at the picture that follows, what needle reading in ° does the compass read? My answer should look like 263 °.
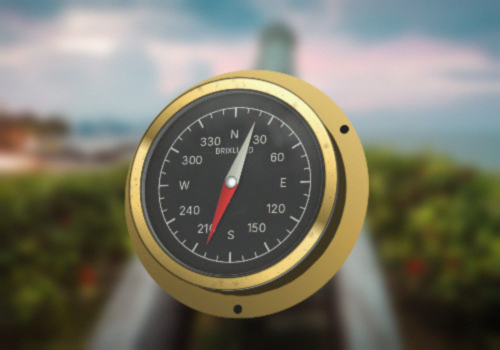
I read 200 °
